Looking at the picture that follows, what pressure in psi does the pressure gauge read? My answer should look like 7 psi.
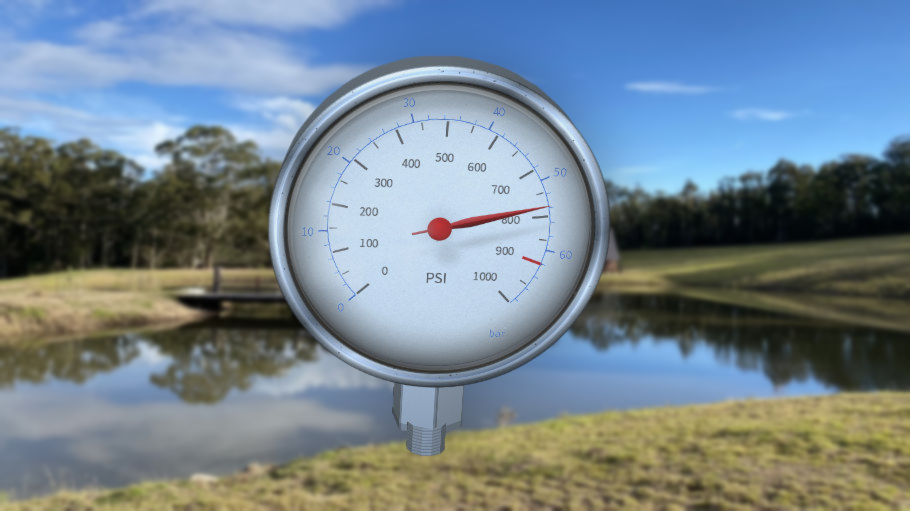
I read 775 psi
